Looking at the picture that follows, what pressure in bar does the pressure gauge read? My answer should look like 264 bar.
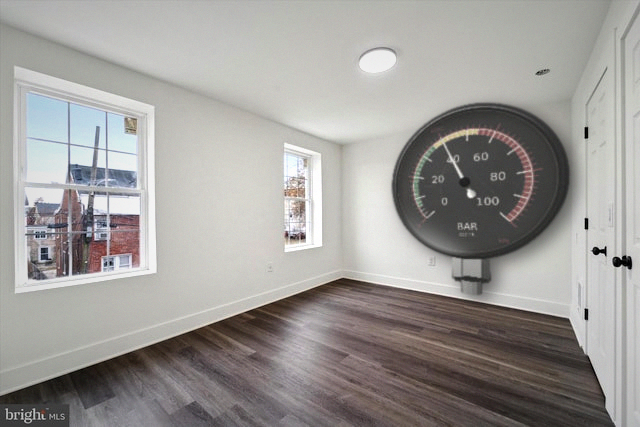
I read 40 bar
